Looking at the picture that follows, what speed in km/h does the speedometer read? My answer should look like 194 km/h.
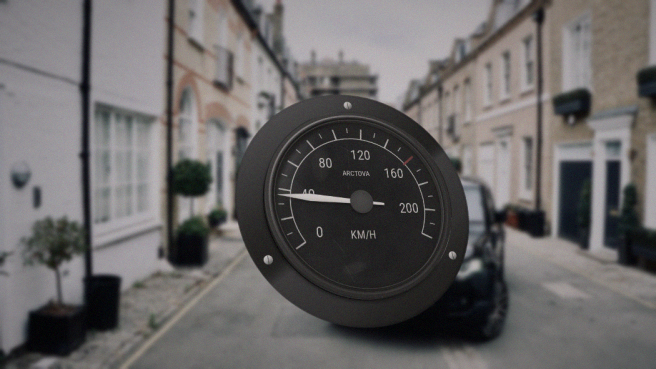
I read 35 km/h
